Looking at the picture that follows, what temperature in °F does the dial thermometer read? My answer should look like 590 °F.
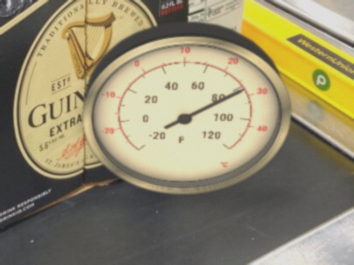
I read 80 °F
